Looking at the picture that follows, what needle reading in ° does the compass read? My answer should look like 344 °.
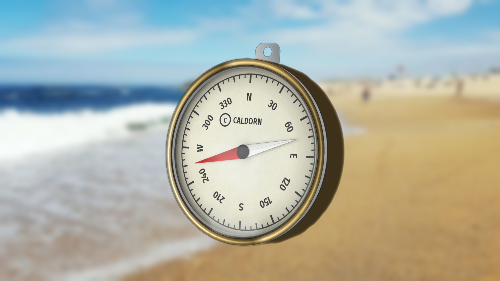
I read 255 °
